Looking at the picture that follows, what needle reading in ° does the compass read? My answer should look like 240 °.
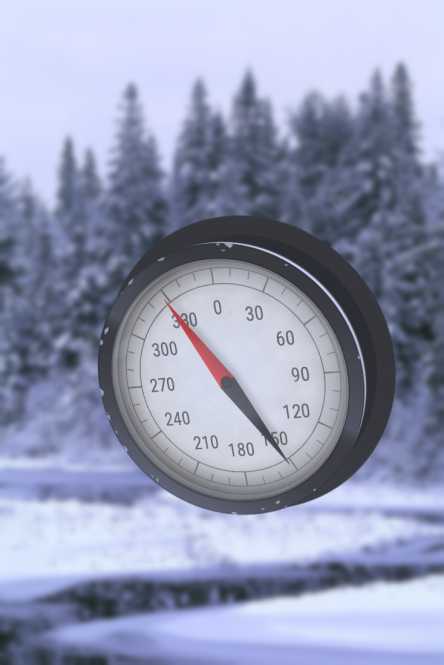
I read 330 °
